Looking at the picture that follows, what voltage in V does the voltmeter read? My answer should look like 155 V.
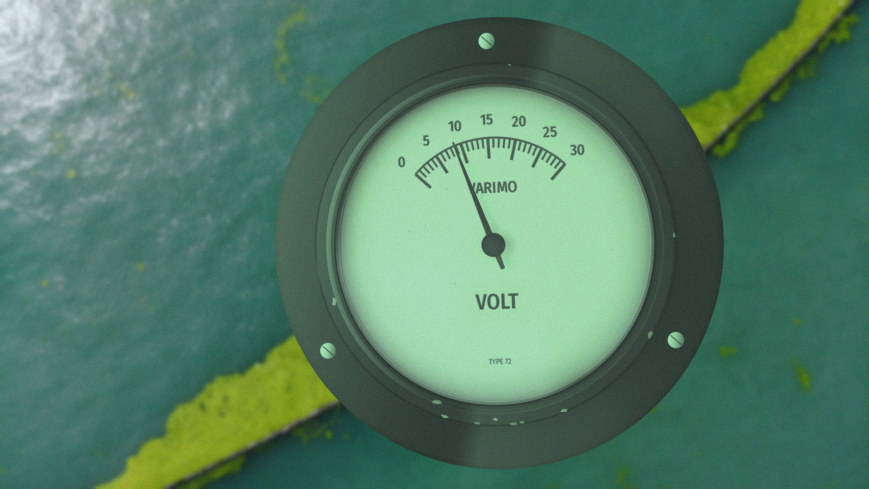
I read 9 V
